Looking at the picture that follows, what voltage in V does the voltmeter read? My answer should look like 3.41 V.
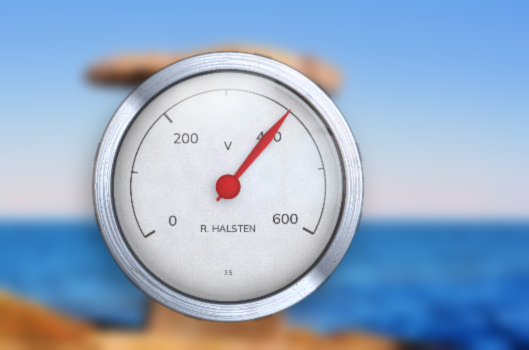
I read 400 V
